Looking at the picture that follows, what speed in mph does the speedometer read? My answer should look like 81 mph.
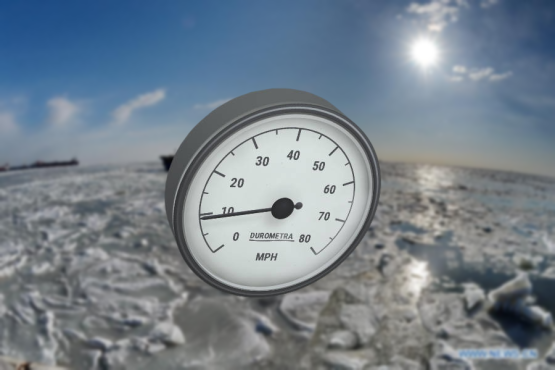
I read 10 mph
